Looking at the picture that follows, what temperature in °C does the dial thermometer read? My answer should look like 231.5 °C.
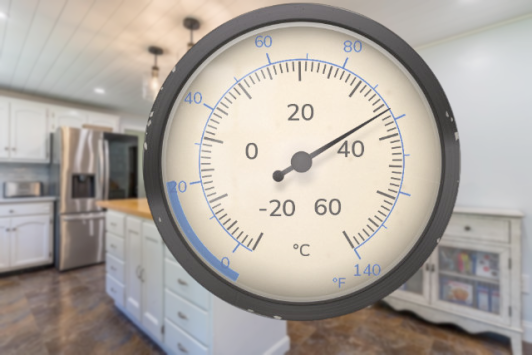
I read 36 °C
